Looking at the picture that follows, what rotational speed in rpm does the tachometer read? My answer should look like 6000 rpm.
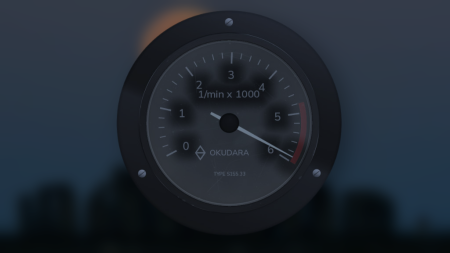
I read 5900 rpm
